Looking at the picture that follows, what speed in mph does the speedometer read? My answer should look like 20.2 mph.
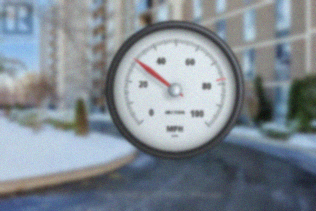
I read 30 mph
